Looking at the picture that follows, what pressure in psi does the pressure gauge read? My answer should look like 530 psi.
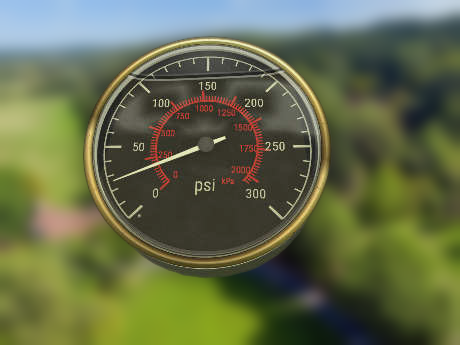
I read 25 psi
